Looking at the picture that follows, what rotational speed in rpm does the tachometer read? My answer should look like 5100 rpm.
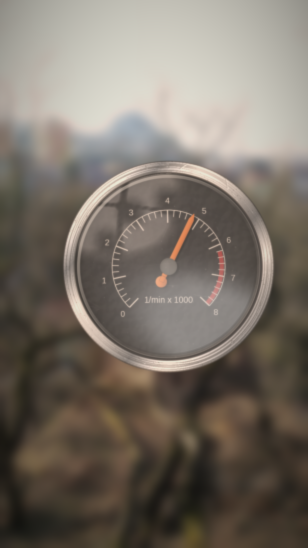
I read 4800 rpm
